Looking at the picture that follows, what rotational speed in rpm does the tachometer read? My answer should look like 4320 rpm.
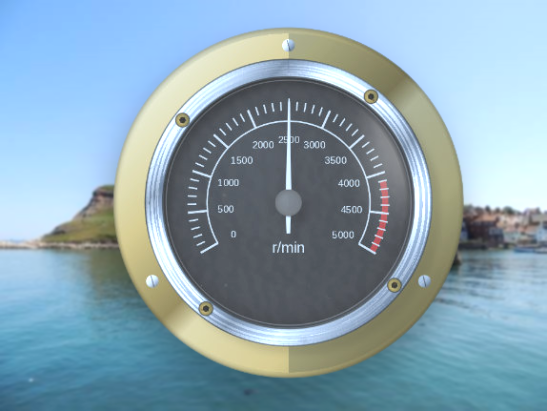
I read 2500 rpm
